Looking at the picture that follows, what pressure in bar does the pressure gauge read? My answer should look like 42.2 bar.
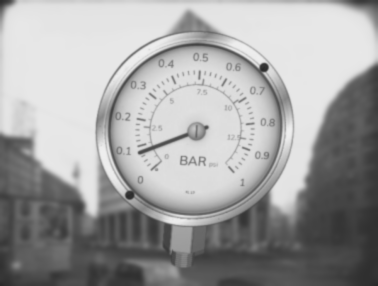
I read 0.08 bar
